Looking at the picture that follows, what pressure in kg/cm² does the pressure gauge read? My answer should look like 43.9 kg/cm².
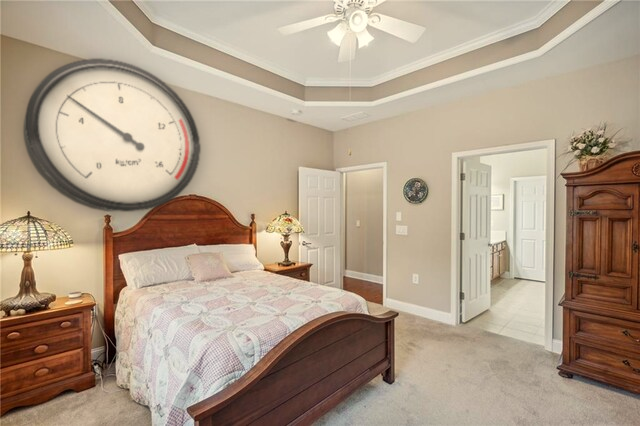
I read 5 kg/cm²
